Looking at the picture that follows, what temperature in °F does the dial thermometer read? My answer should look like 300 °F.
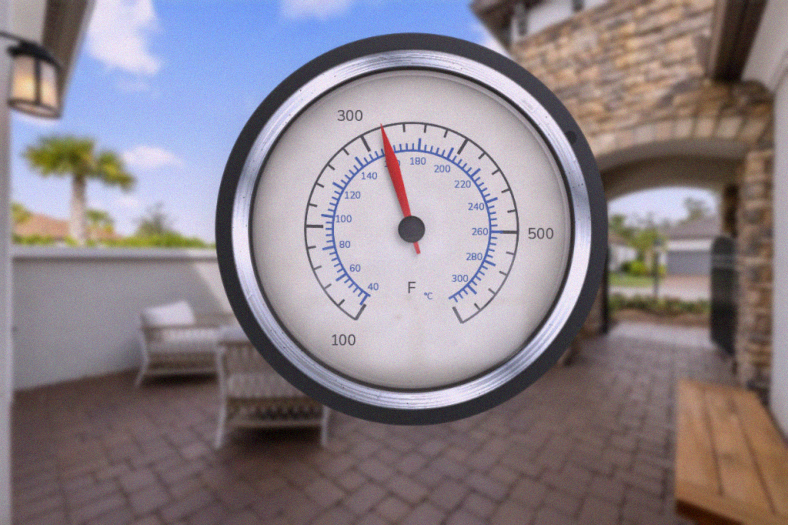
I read 320 °F
